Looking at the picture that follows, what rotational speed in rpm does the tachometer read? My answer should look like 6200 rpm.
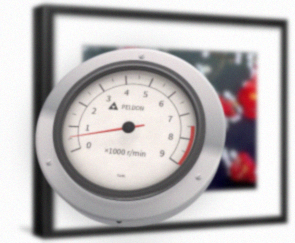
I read 500 rpm
